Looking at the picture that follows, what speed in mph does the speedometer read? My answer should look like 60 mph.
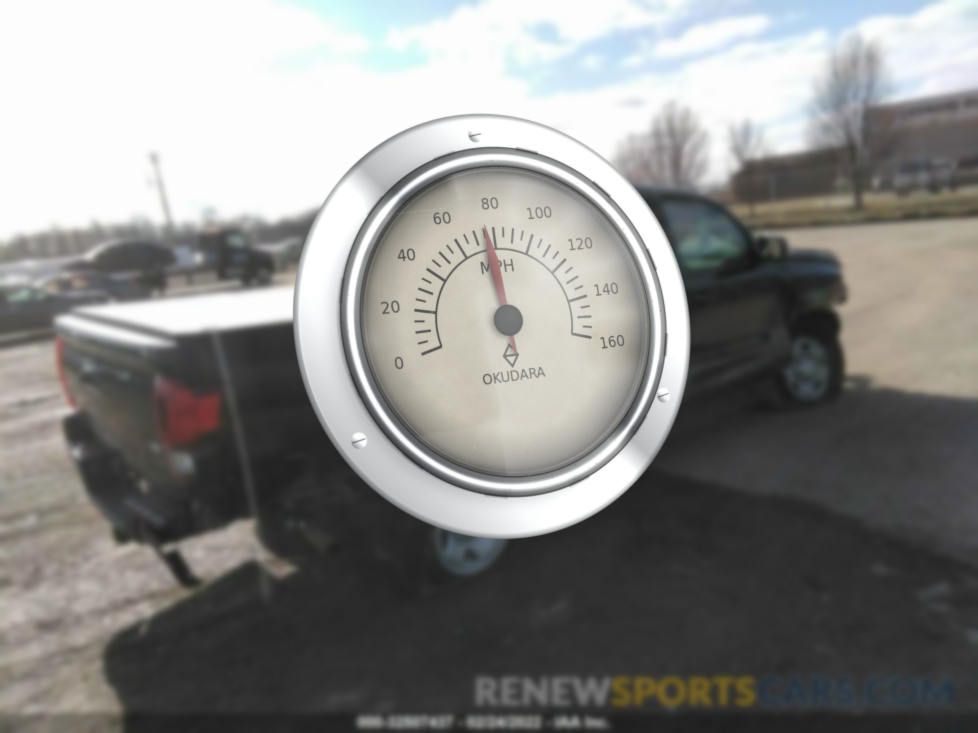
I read 75 mph
